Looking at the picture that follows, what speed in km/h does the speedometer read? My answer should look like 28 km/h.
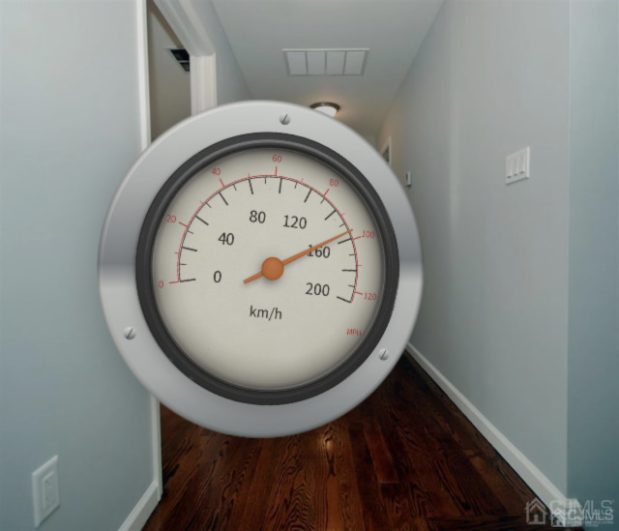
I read 155 km/h
